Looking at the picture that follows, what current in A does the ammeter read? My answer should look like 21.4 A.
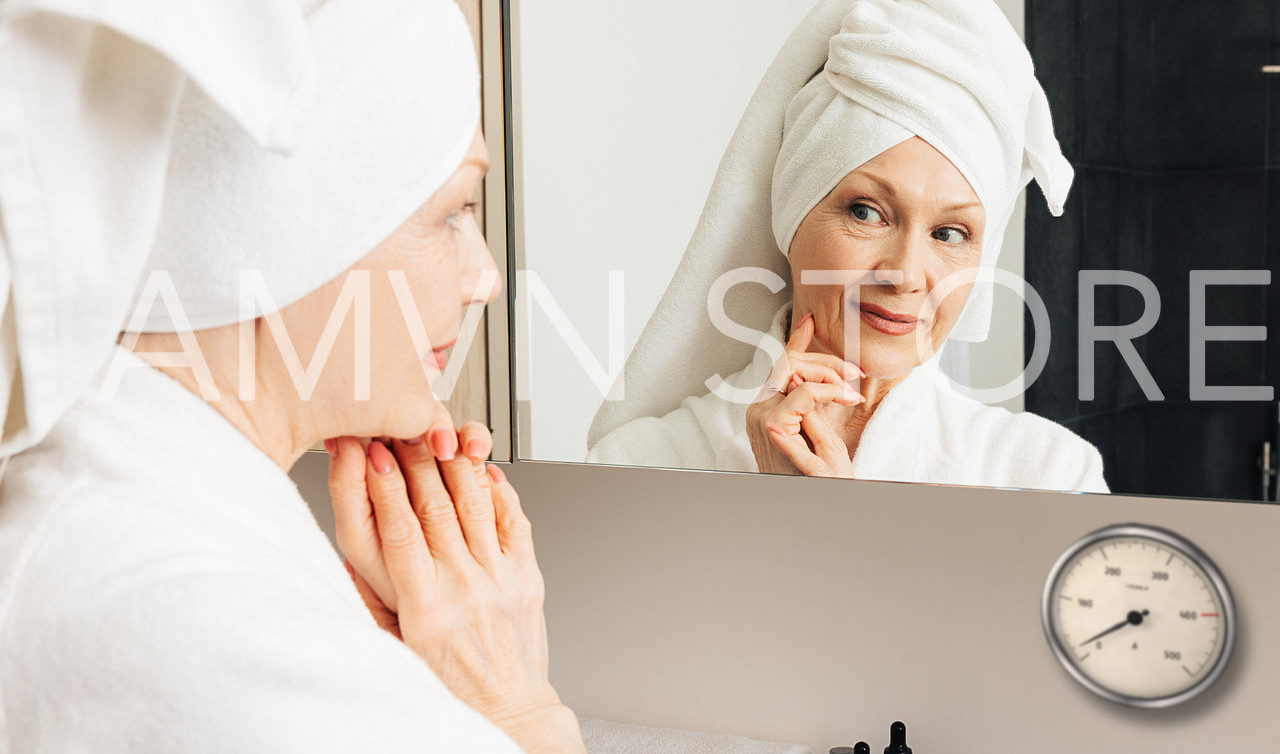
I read 20 A
